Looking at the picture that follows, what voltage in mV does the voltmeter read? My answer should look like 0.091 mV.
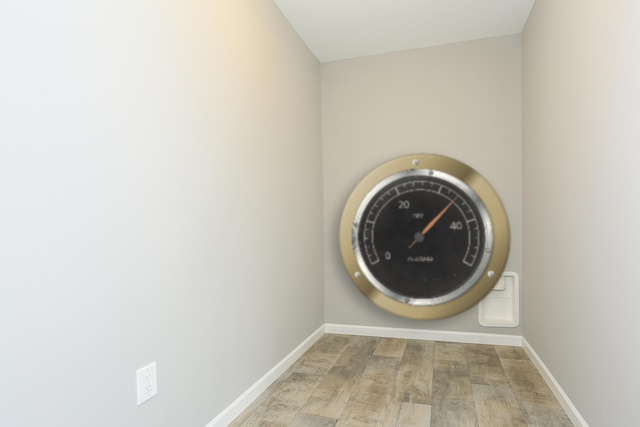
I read 34 mV
